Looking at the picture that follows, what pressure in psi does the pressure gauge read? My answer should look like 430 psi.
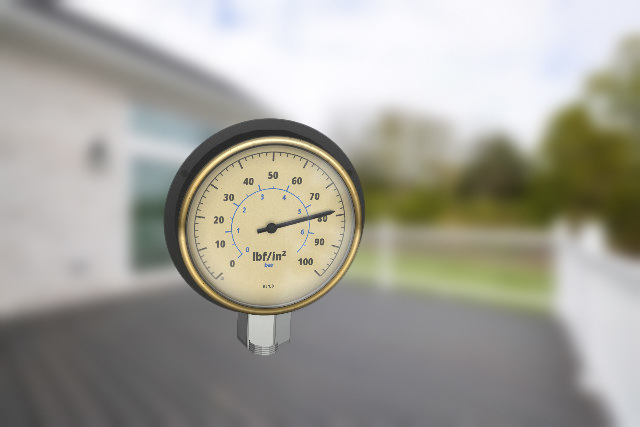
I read 78 psi
